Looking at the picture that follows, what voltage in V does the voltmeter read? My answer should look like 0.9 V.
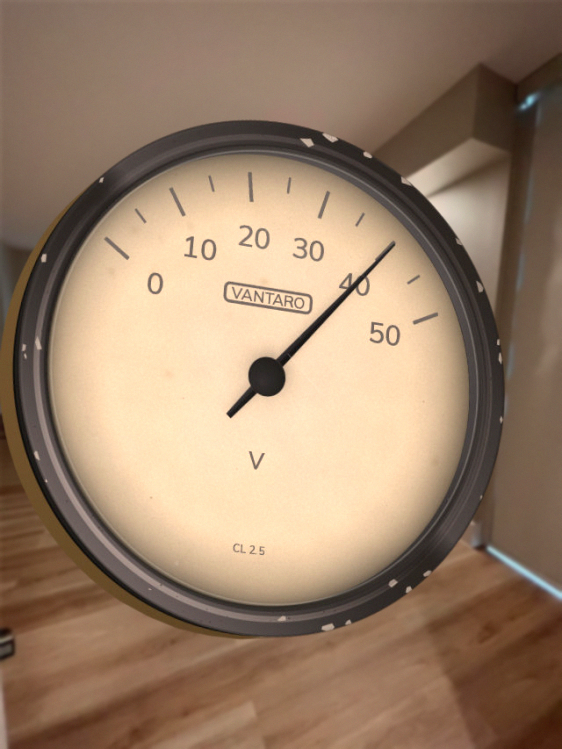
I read 40 V
